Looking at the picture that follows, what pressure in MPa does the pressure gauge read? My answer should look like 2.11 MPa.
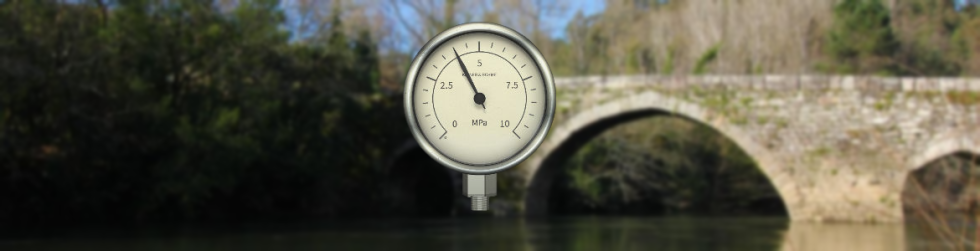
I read 4 MPa
